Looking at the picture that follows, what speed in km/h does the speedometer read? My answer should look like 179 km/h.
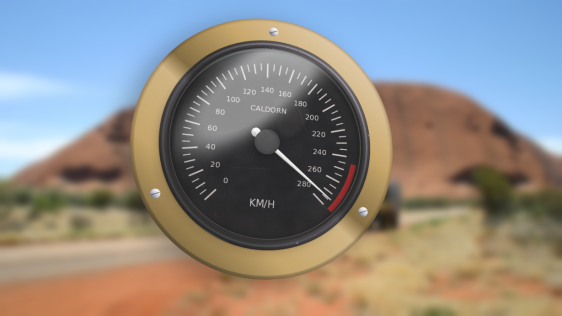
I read 275 km/h
